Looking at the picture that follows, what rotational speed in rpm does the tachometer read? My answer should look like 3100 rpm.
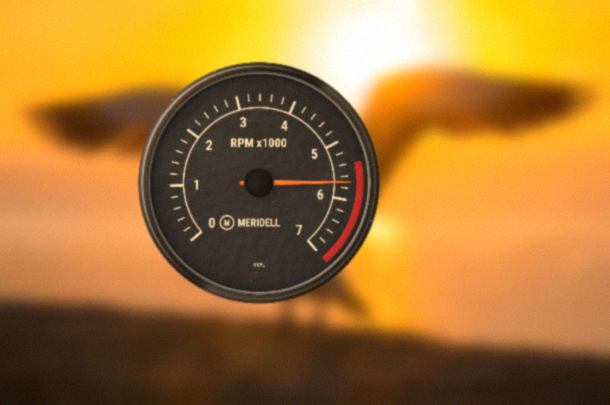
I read 5700 rpm
